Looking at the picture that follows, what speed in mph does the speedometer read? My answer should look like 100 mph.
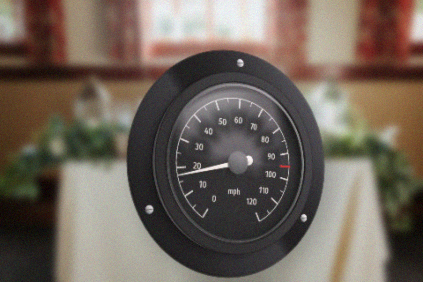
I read 17.5 mph
